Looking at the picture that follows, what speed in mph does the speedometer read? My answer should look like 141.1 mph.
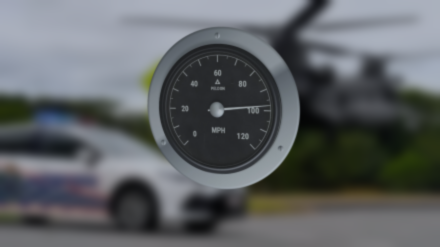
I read 97.5 mph
